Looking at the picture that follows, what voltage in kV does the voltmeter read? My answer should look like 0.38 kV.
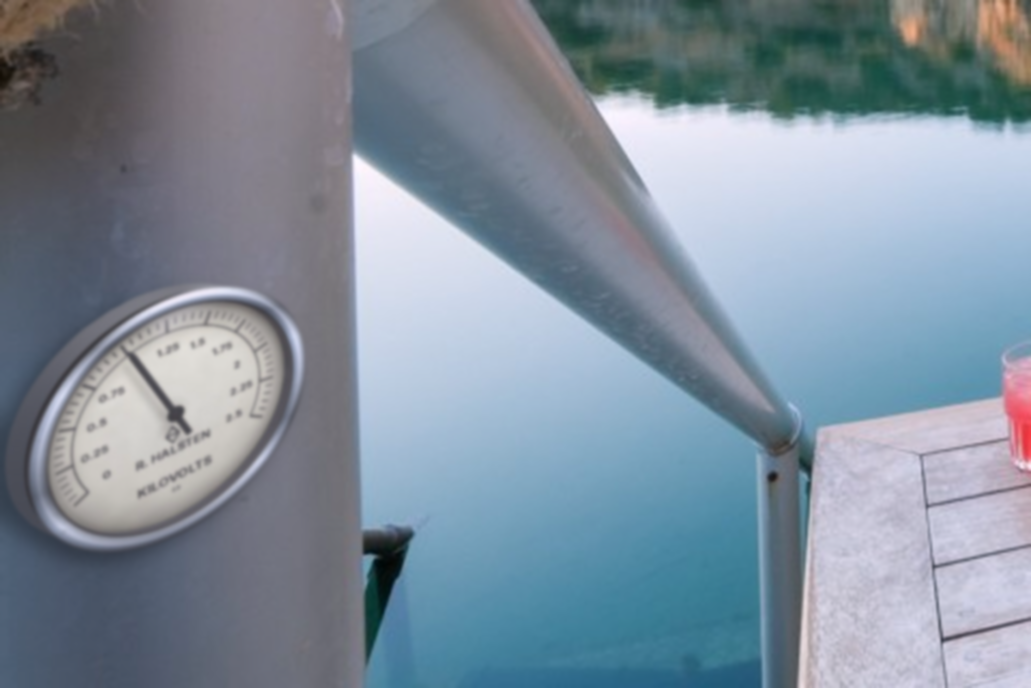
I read 1 kV
